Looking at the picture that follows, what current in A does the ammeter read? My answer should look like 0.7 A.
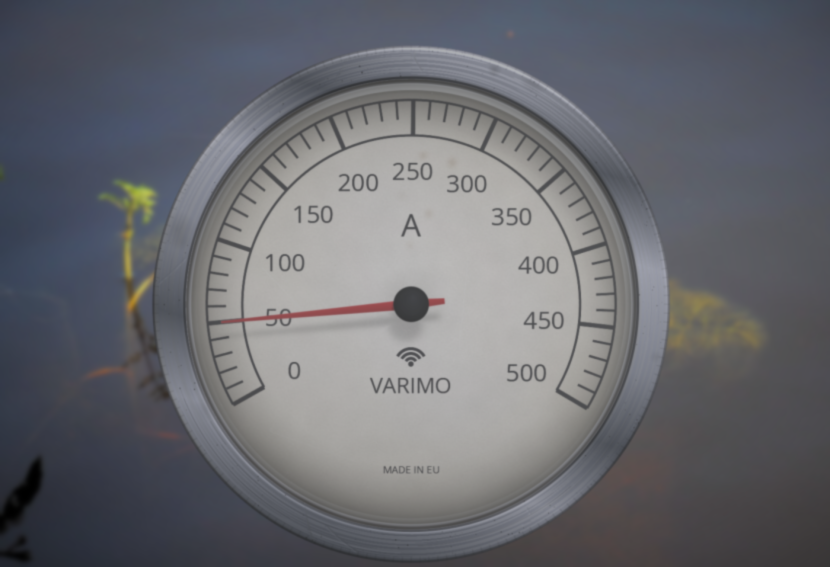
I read 50 A
